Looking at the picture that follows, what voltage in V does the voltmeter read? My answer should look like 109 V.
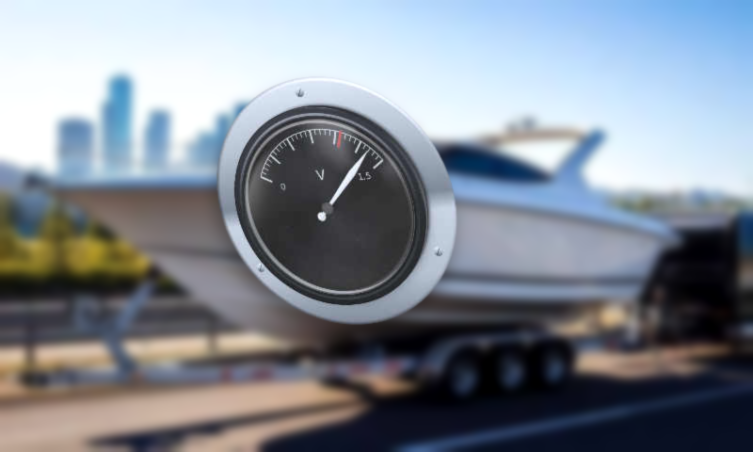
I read 1.35 V
